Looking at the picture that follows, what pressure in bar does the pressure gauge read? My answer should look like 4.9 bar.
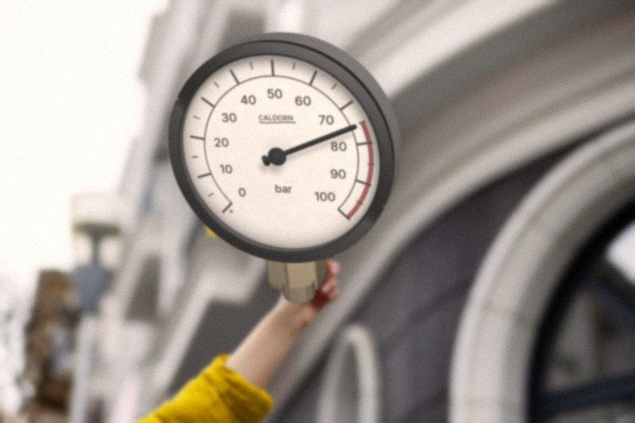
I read 75 bar
